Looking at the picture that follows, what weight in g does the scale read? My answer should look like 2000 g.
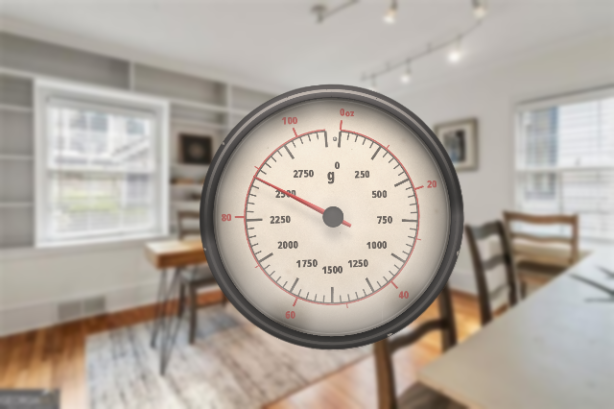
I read 2500 g
